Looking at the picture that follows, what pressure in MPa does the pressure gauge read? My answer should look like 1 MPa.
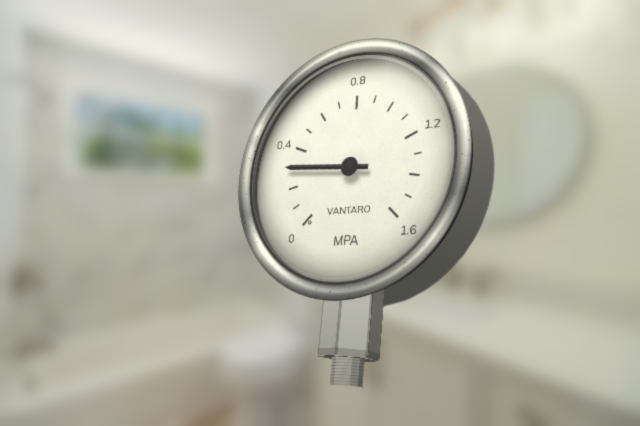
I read 0.3 MPa
